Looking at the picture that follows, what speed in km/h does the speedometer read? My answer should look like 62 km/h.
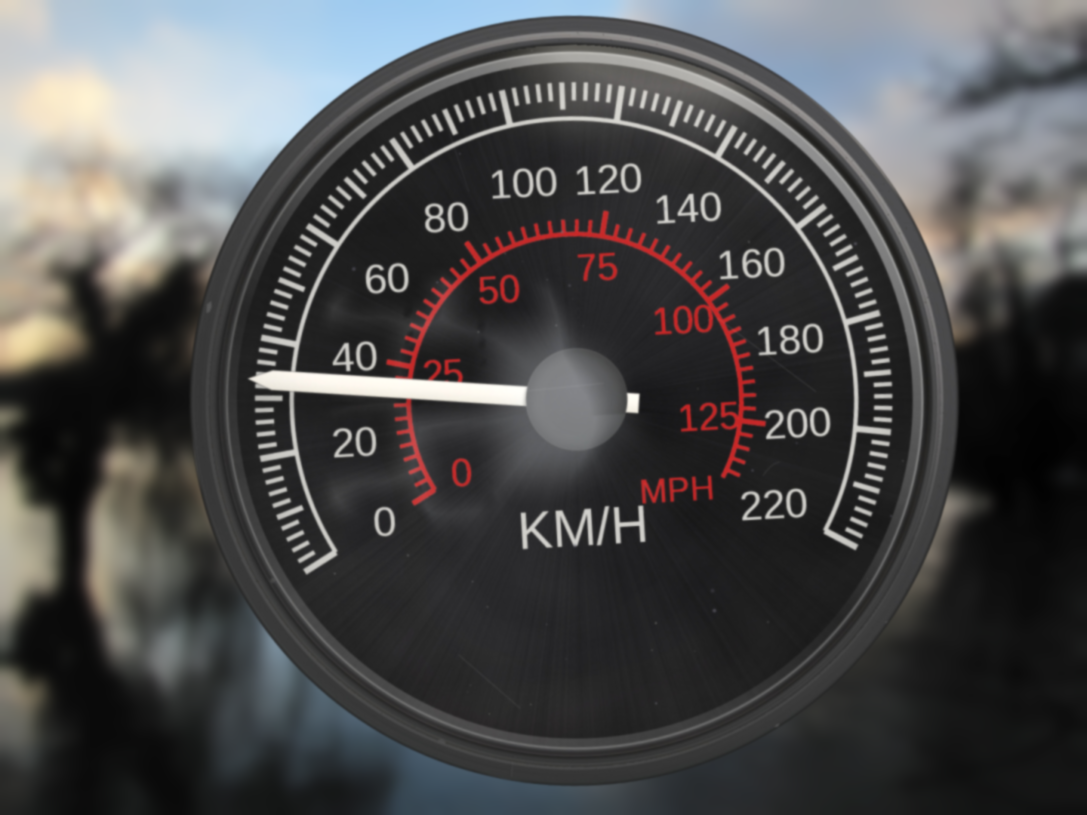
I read 33 km/h
